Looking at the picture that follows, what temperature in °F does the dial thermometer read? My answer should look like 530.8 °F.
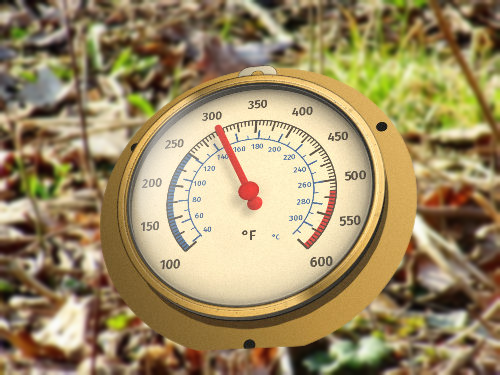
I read 300 °F
